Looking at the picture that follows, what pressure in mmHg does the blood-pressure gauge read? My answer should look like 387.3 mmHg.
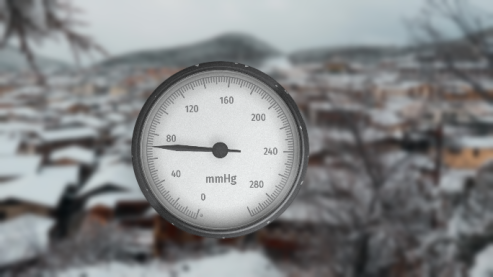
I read 70 mmHg
